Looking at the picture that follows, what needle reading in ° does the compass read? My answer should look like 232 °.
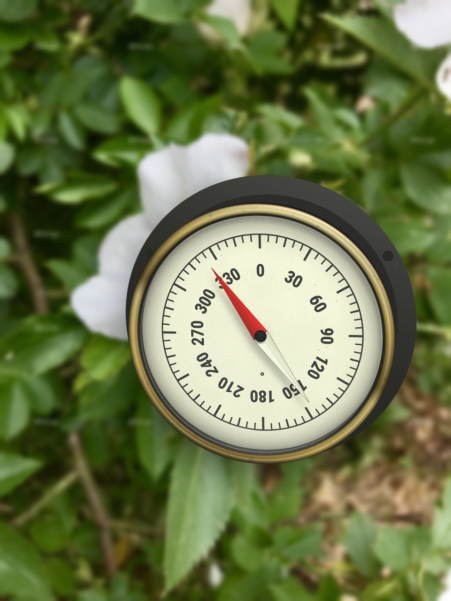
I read 325 °
